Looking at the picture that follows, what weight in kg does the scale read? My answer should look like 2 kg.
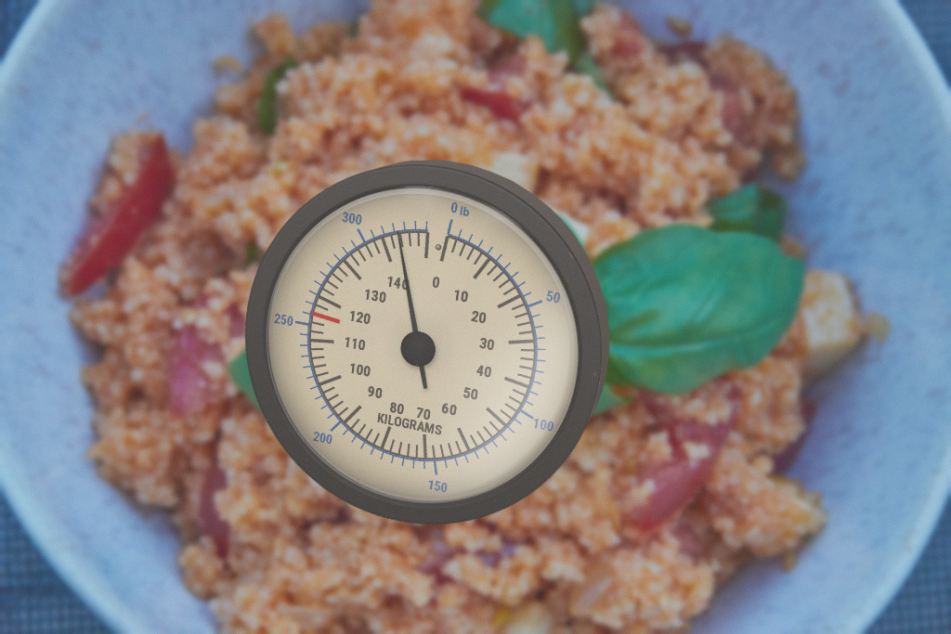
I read 144 kg
